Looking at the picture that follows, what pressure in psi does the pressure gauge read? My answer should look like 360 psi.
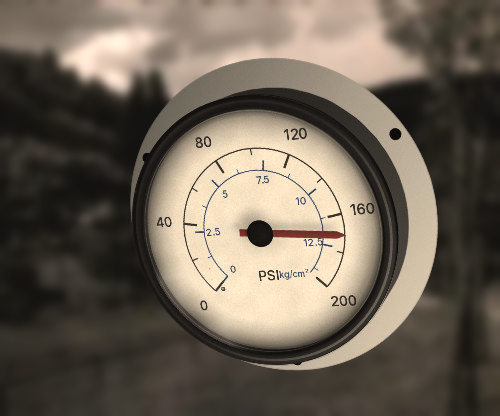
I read 170 psi
